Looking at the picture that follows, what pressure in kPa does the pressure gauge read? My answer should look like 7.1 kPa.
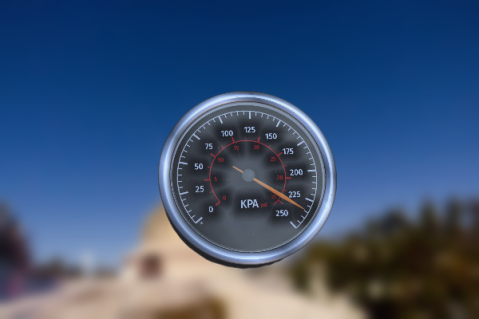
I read 235 kPa
